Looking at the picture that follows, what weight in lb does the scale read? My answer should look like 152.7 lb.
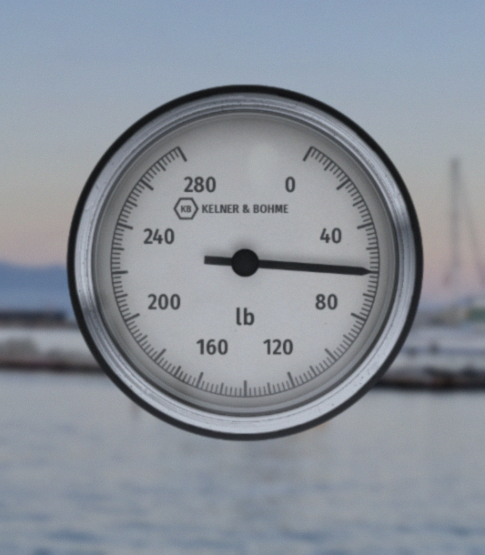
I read 60 lb
